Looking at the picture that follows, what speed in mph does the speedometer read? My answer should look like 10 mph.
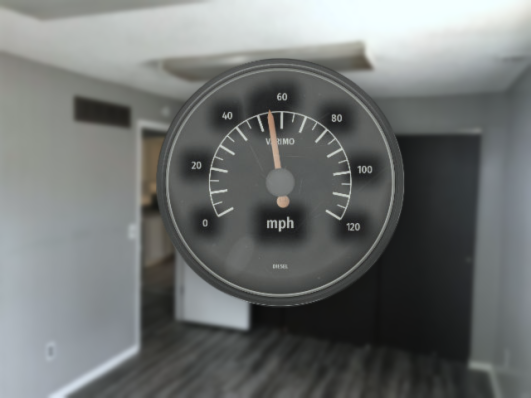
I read 55 mph
